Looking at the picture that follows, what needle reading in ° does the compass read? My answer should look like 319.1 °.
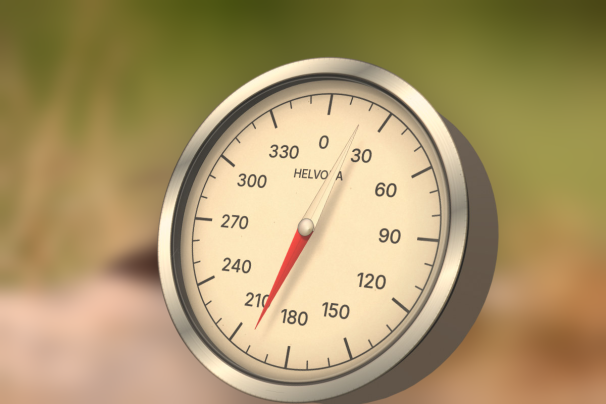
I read 200 °
